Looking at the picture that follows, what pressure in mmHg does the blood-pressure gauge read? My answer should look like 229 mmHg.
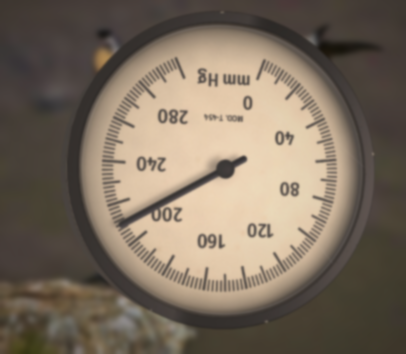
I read 210 mmHg
